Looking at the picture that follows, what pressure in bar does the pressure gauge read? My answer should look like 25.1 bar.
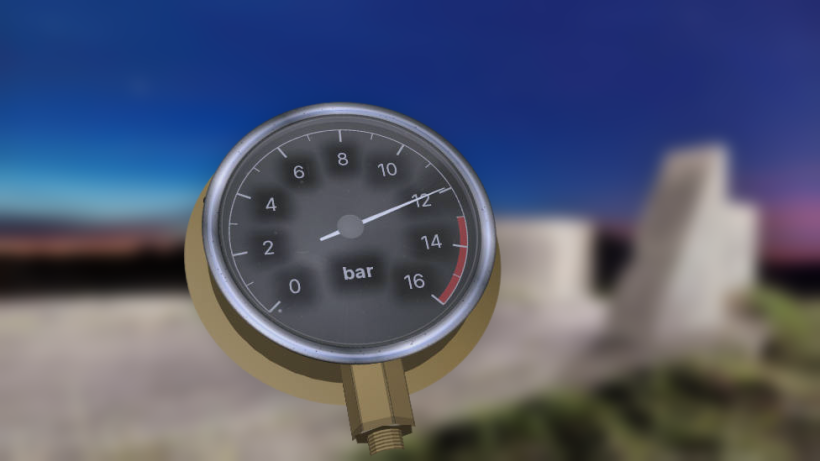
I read 12 bar
